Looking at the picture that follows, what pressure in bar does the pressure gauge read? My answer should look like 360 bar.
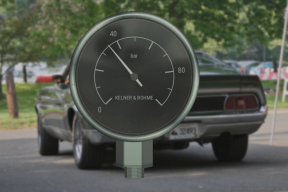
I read 35 bar
